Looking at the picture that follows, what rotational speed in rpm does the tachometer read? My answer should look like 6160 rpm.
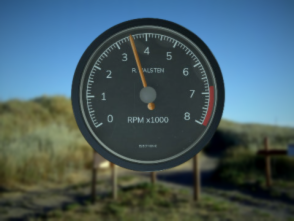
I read 3500 rpm
